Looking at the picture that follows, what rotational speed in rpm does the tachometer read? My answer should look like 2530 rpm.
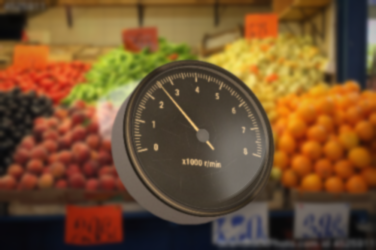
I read 2500 rpm
